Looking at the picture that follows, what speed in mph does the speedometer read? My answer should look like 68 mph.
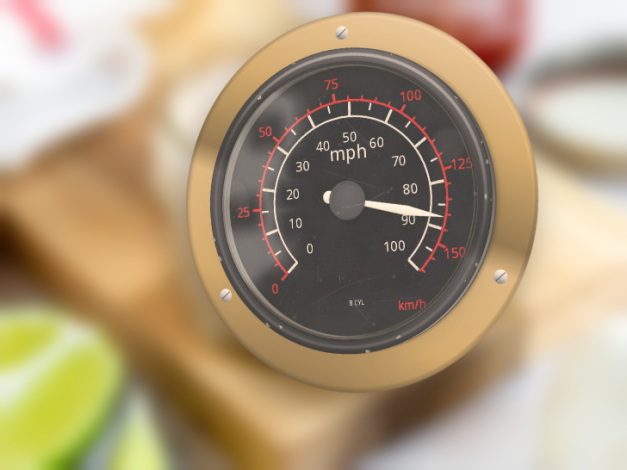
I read 87.5 mph
